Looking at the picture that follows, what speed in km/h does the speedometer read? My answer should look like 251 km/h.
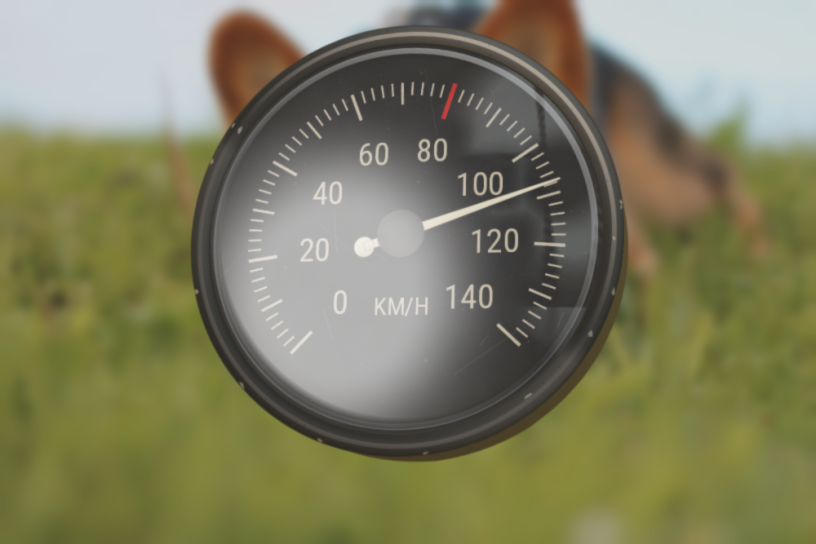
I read 108 km/h
